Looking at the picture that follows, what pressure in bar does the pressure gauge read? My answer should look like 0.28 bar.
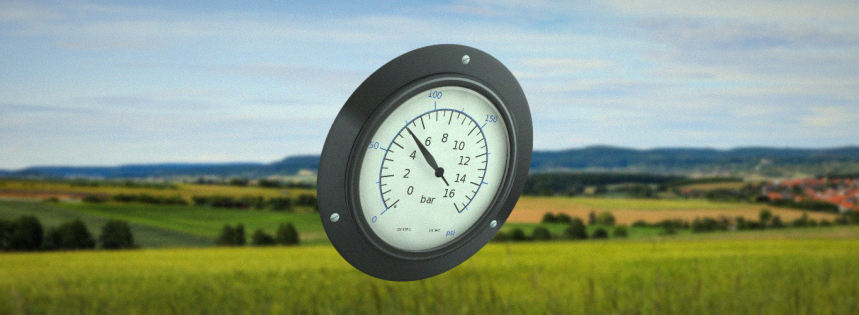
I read 5 bar
